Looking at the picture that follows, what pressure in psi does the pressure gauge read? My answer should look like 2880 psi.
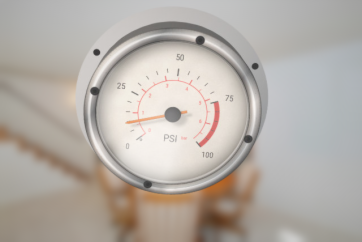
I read 10 psi
